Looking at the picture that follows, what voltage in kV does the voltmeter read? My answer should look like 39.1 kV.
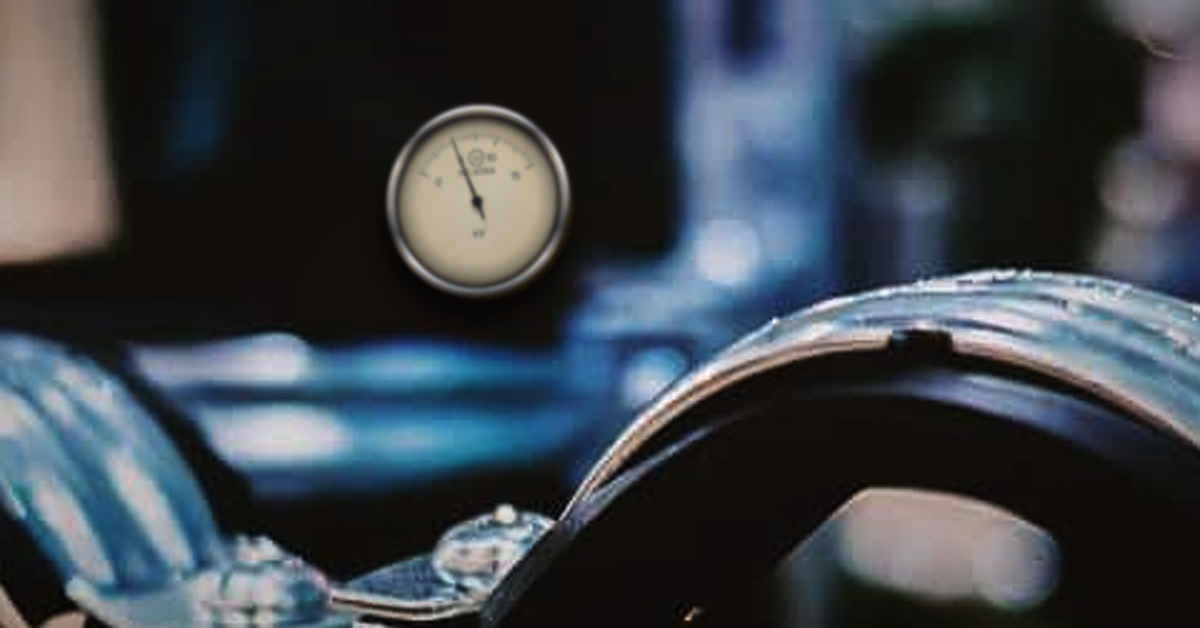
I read 5 kV
